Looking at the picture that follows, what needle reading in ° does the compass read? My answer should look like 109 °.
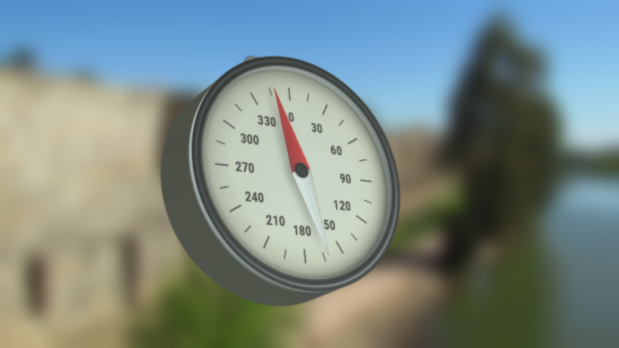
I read 345 °
